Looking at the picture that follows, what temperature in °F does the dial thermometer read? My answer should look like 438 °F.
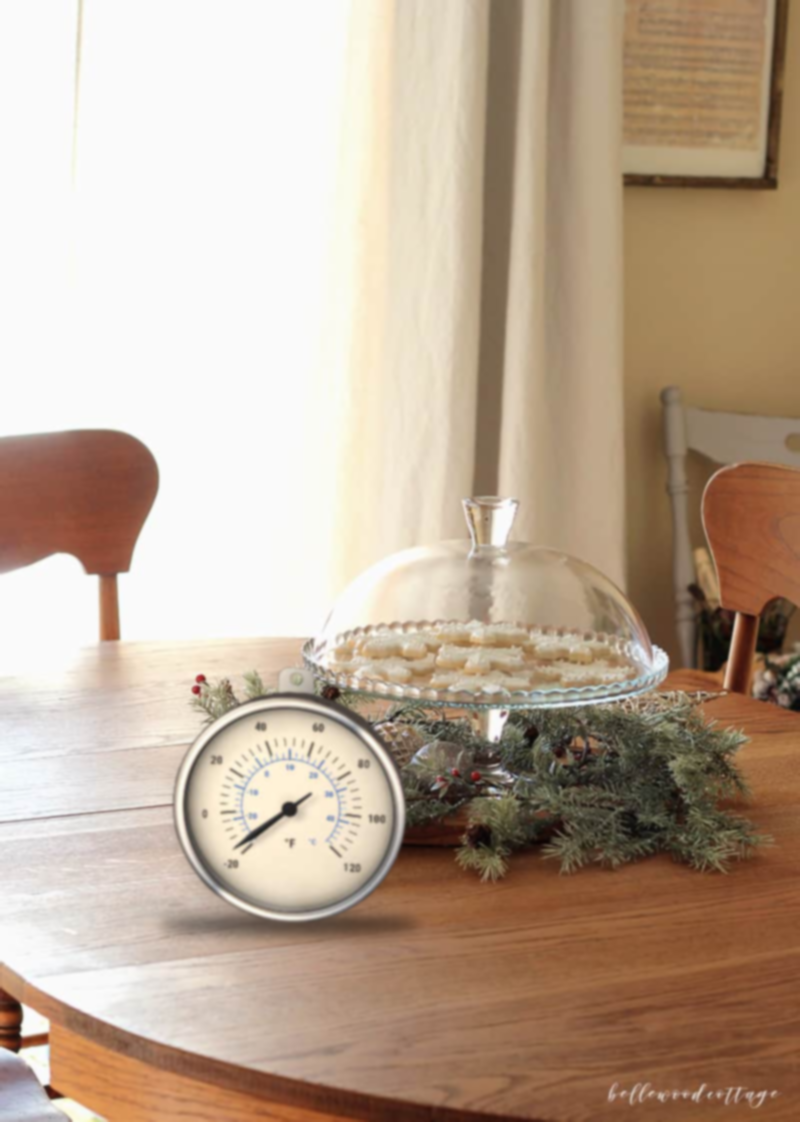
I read -16 °F
